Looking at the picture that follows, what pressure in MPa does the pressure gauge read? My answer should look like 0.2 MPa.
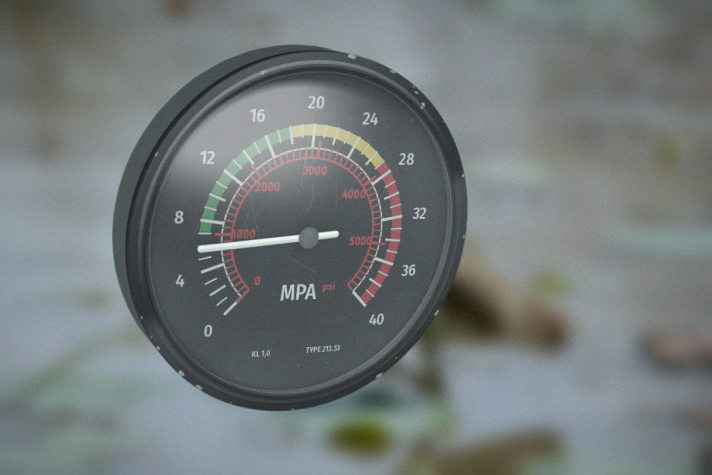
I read 6 MPa
